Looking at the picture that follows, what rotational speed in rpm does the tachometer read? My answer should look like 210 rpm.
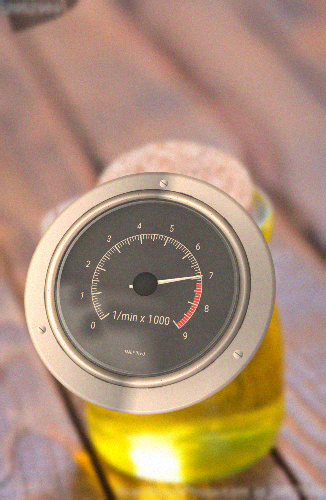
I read 7000 rpm
